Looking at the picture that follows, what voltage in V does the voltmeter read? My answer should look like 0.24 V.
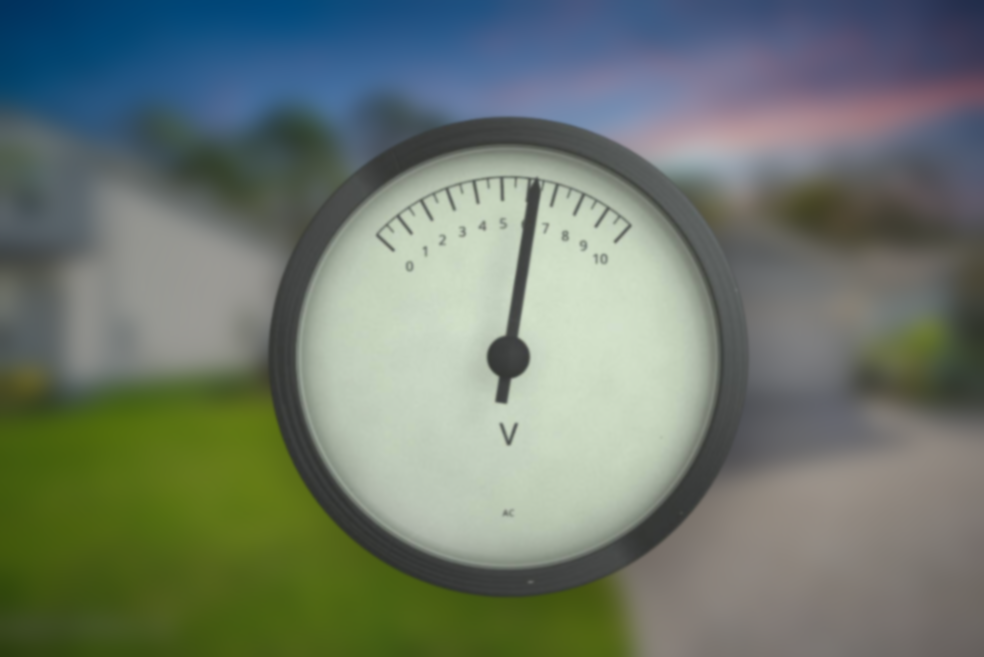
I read 6.25 V
